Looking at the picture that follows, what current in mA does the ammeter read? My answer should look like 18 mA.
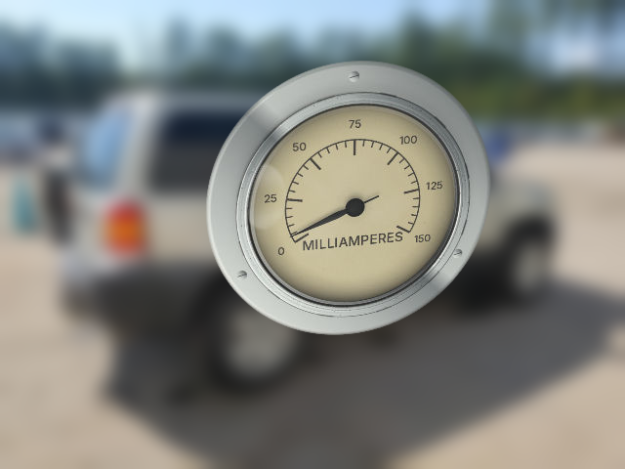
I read 5 mA
